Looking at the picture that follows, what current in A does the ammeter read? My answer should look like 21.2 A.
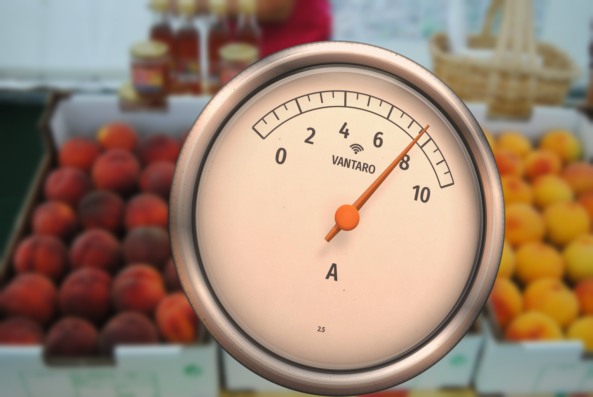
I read 7.5 A
